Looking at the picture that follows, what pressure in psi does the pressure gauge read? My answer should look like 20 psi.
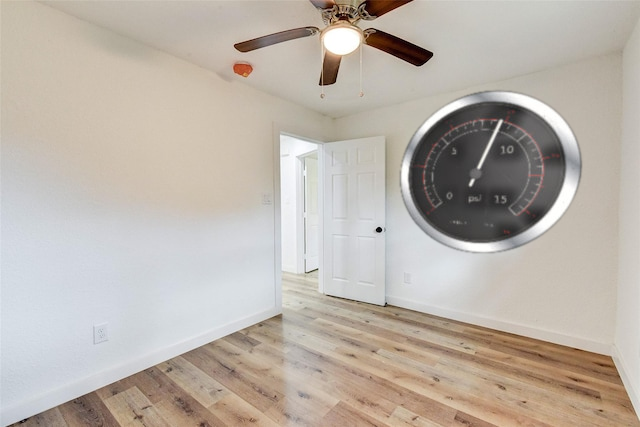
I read 8.5 psi
